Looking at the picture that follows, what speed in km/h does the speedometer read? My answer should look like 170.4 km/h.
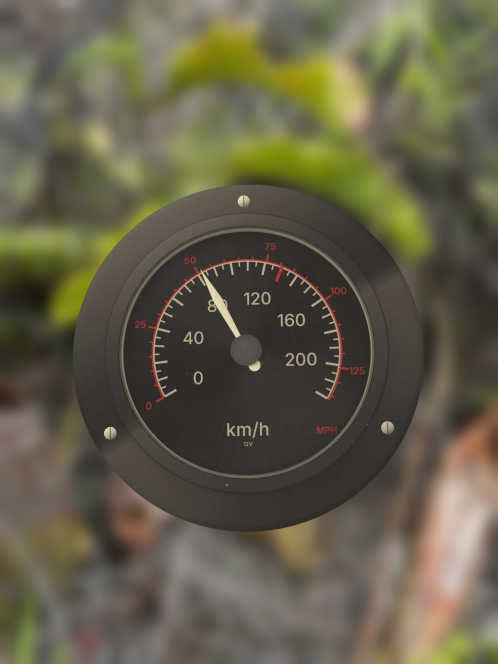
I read 82.5 km/h
